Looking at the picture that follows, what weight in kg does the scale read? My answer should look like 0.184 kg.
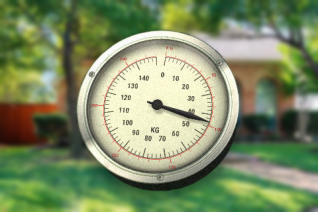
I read 44 kg
